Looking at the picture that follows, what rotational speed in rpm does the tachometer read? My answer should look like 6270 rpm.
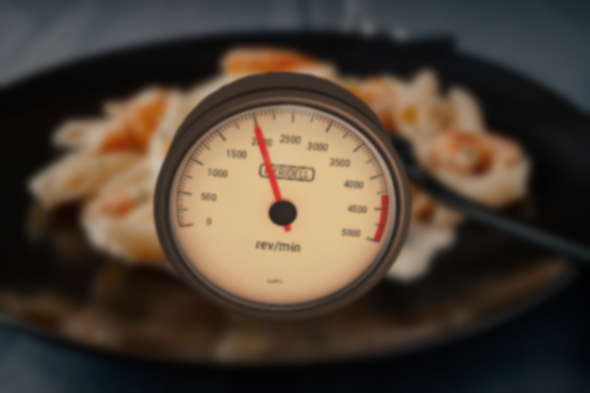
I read 2000 rpm
